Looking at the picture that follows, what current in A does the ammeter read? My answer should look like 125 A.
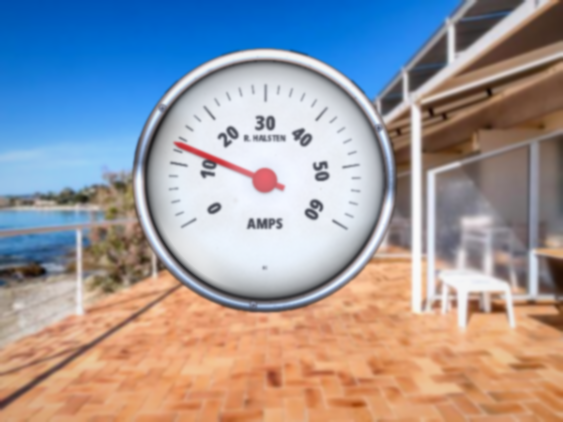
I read 13 A
